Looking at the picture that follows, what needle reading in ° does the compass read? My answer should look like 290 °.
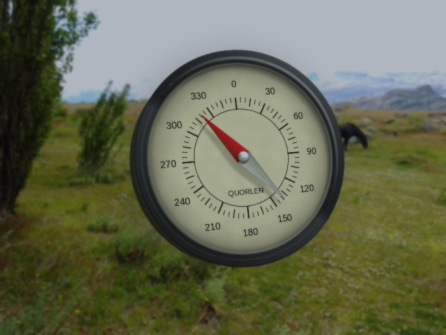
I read 320 °
